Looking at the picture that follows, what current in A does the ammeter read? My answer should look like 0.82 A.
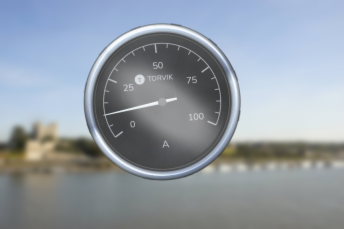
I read 10 A
